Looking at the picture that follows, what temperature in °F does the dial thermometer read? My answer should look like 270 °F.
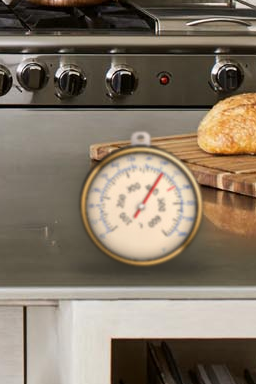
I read 400 °F
